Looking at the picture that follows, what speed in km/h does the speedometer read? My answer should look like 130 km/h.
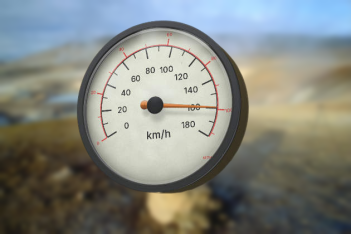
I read 160 km/h
